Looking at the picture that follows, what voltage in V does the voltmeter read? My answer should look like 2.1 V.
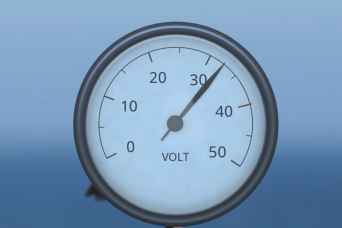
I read 32.5 V
